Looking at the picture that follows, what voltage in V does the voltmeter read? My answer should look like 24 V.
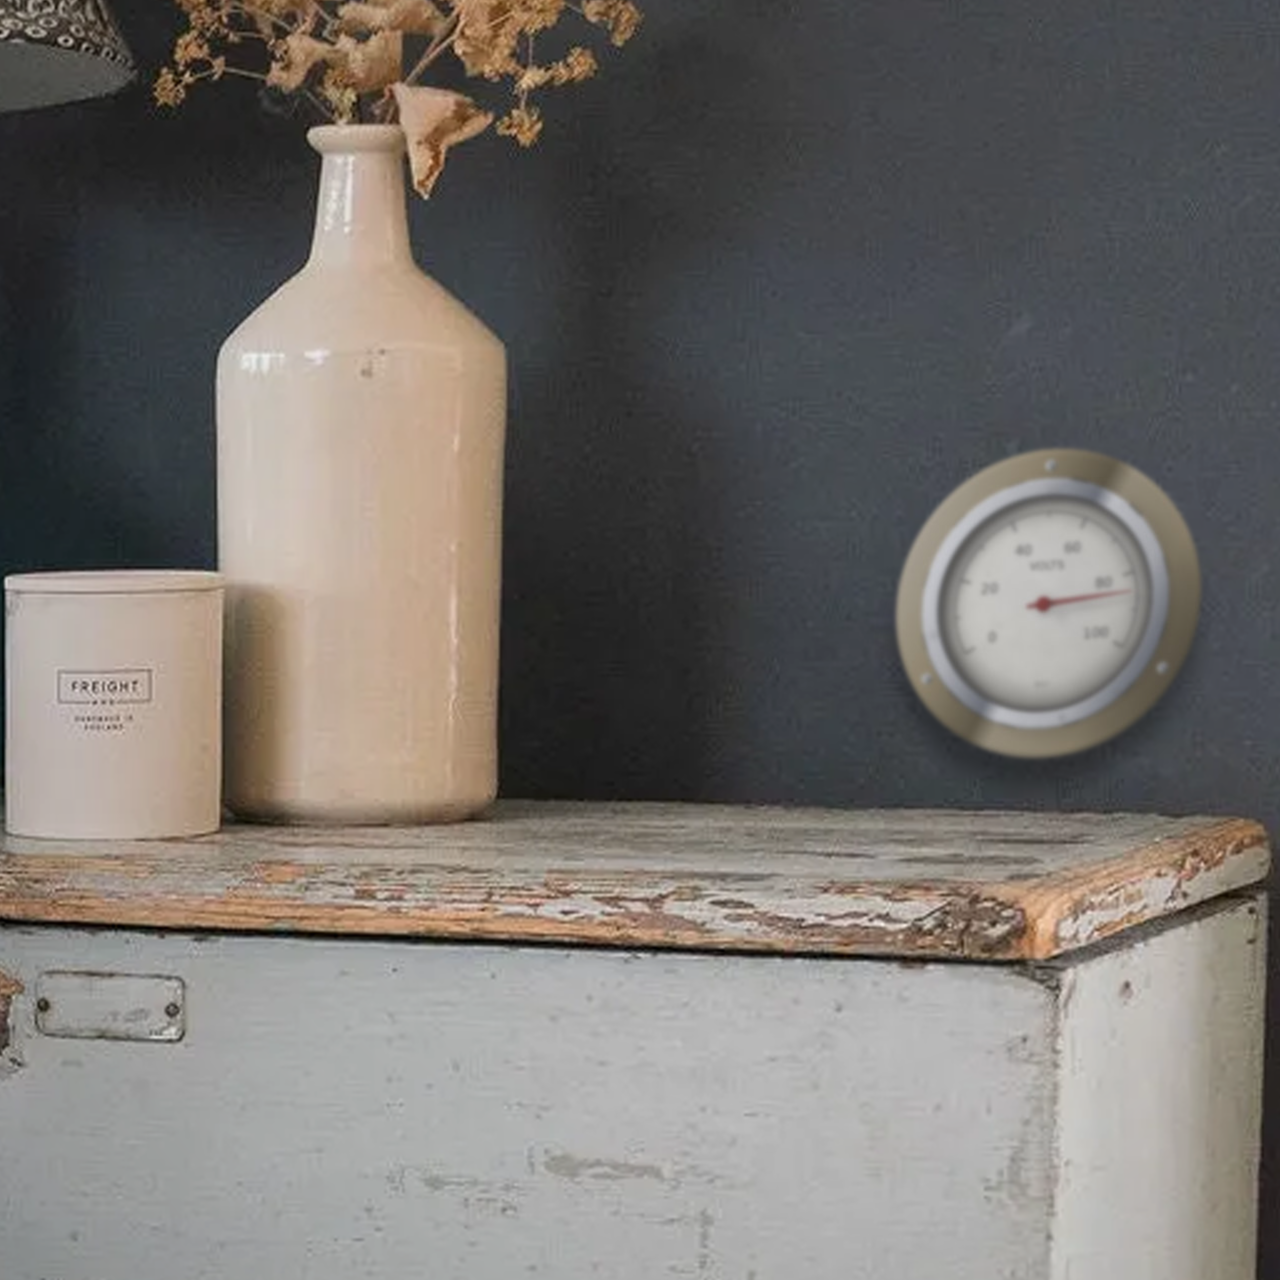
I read 85 V
